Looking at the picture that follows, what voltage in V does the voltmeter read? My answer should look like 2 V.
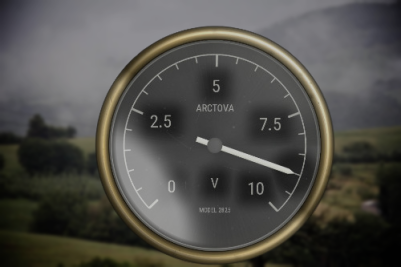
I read 9 V
